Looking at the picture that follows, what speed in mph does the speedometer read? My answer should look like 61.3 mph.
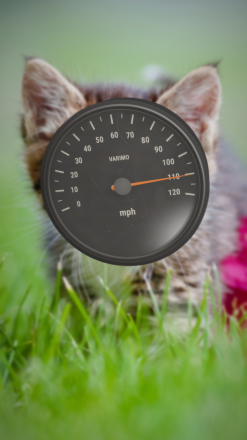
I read 110 mph
